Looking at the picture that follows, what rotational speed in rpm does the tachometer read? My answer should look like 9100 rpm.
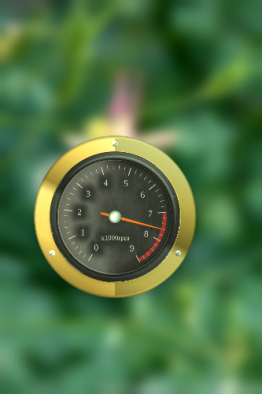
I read 7600 rpm
